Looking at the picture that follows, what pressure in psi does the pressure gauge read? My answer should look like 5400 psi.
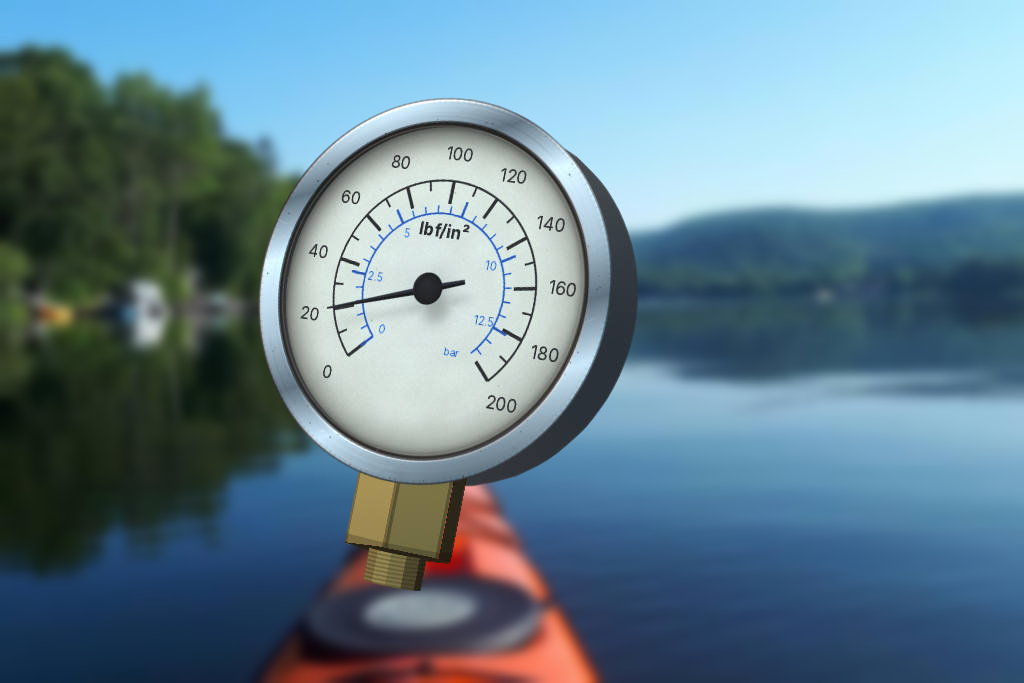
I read 20 psi
